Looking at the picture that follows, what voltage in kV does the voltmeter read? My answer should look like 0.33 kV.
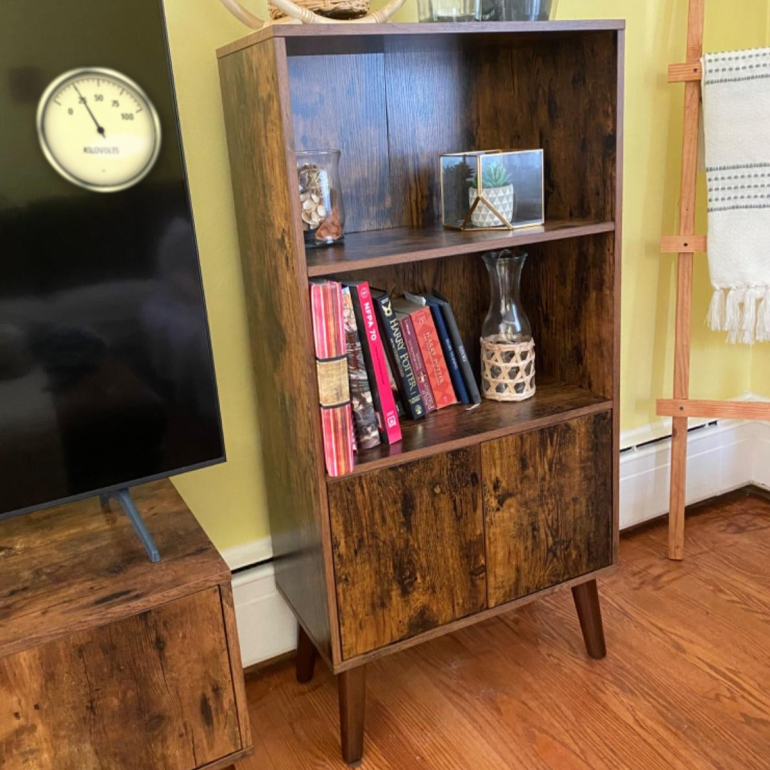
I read 25 kV
